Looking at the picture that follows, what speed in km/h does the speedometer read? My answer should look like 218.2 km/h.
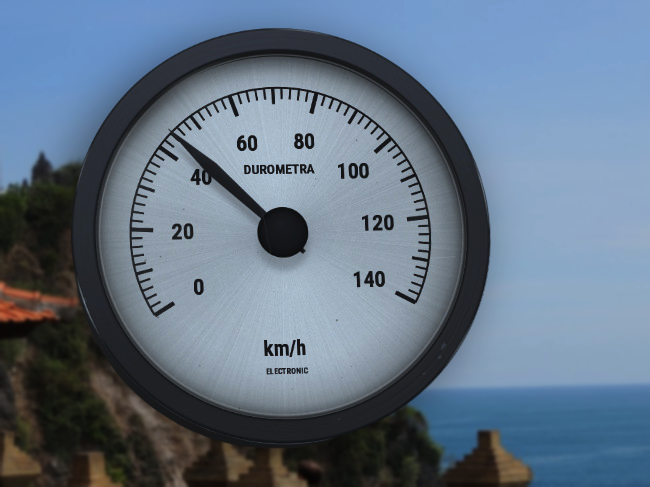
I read 44 km/h
